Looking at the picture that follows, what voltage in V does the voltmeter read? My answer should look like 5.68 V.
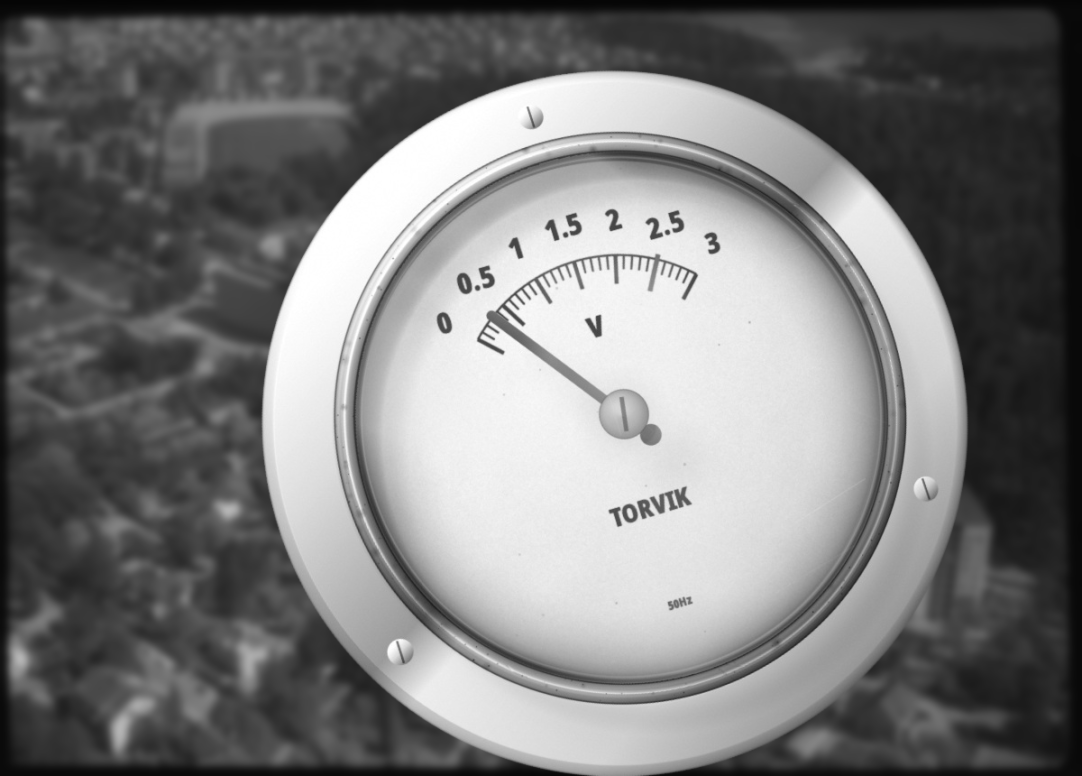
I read 0.3 V
